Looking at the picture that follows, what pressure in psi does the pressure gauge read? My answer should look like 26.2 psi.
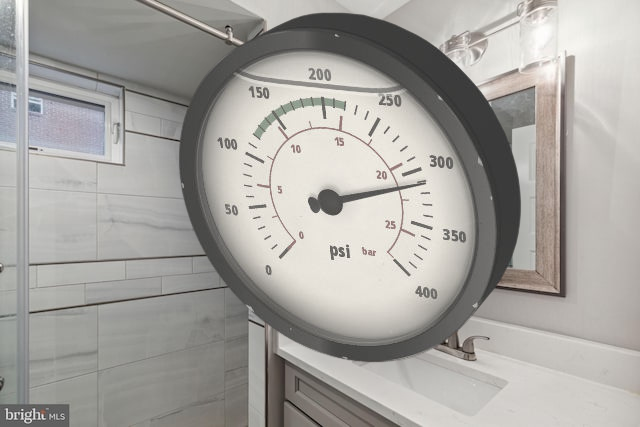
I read 310 psi
